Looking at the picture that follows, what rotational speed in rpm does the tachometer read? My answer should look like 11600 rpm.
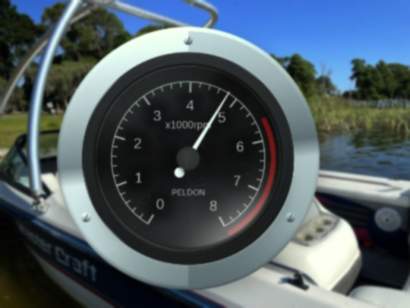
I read 4800 rpm
